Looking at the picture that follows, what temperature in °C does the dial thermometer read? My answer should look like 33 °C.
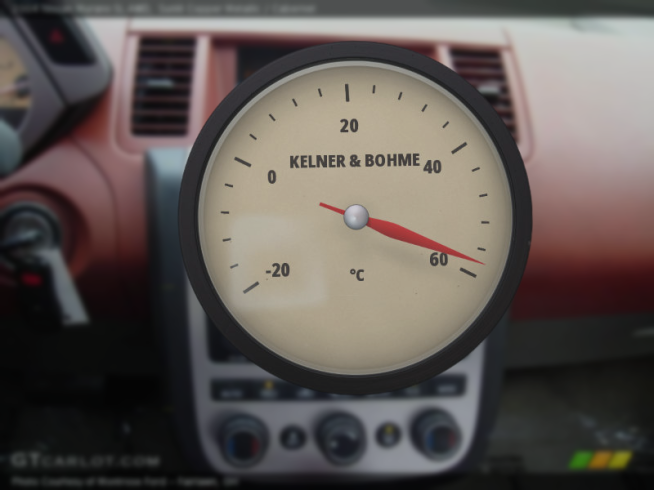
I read 58 °C
